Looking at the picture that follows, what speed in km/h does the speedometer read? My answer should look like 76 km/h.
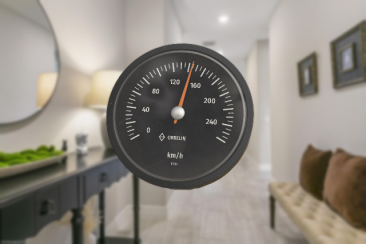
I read 145 km/h
